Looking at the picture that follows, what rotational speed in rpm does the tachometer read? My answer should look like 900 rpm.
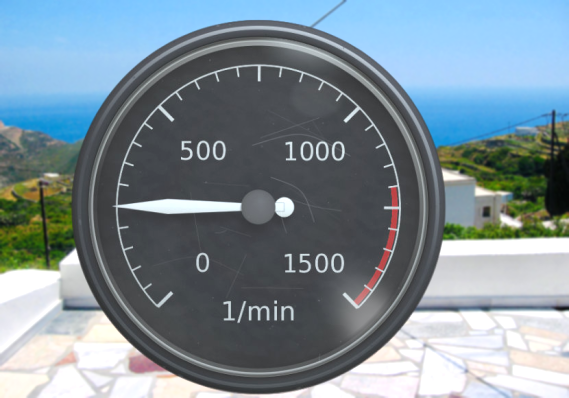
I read 250 rpm
